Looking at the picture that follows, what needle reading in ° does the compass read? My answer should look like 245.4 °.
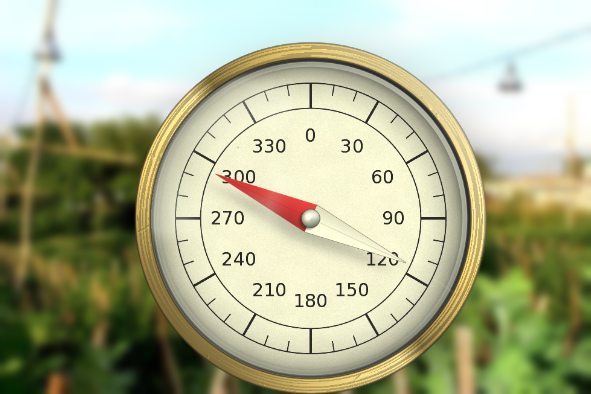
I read 295 °
